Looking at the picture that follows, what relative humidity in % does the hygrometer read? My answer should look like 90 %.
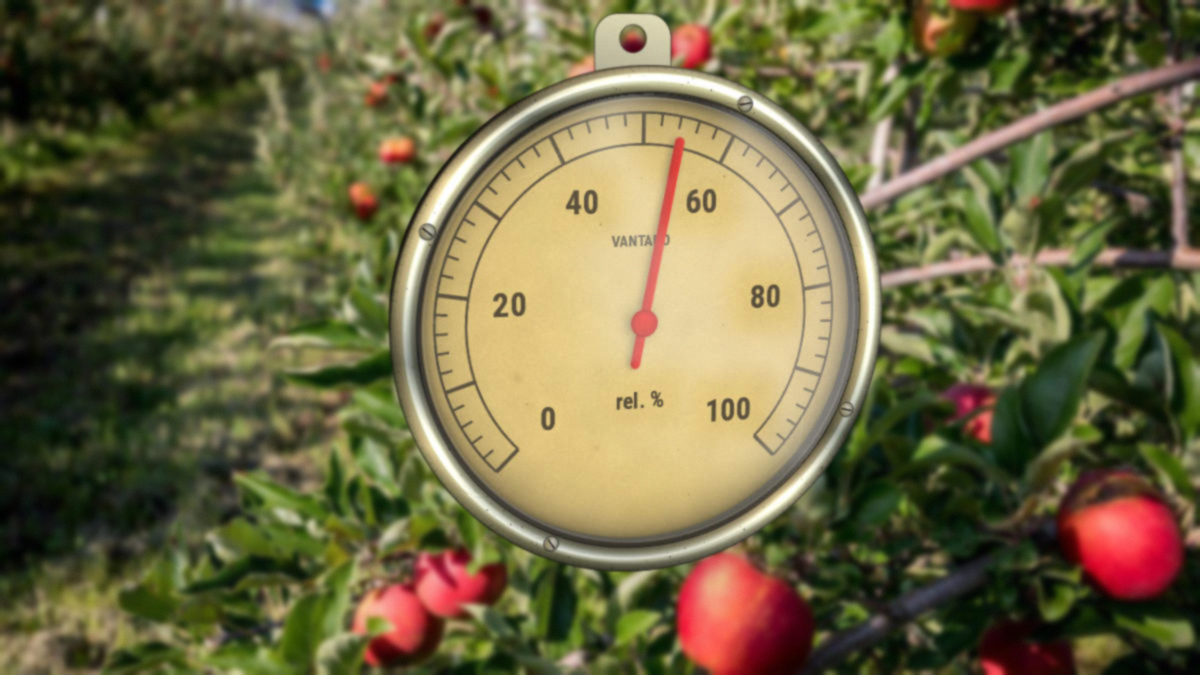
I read 54 %
